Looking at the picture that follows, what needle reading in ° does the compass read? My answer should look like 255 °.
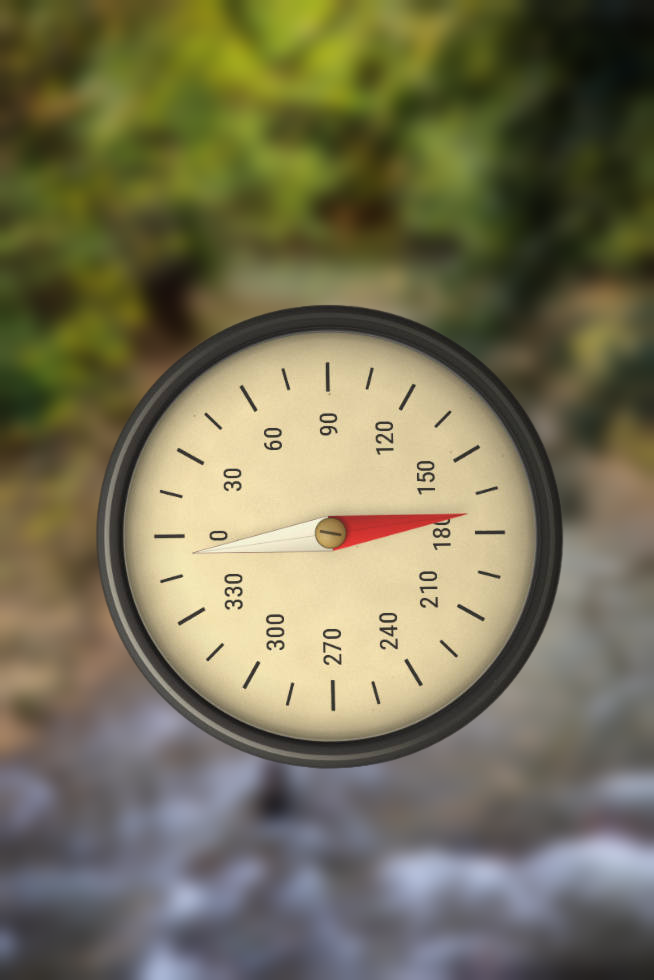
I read 172.5 °
